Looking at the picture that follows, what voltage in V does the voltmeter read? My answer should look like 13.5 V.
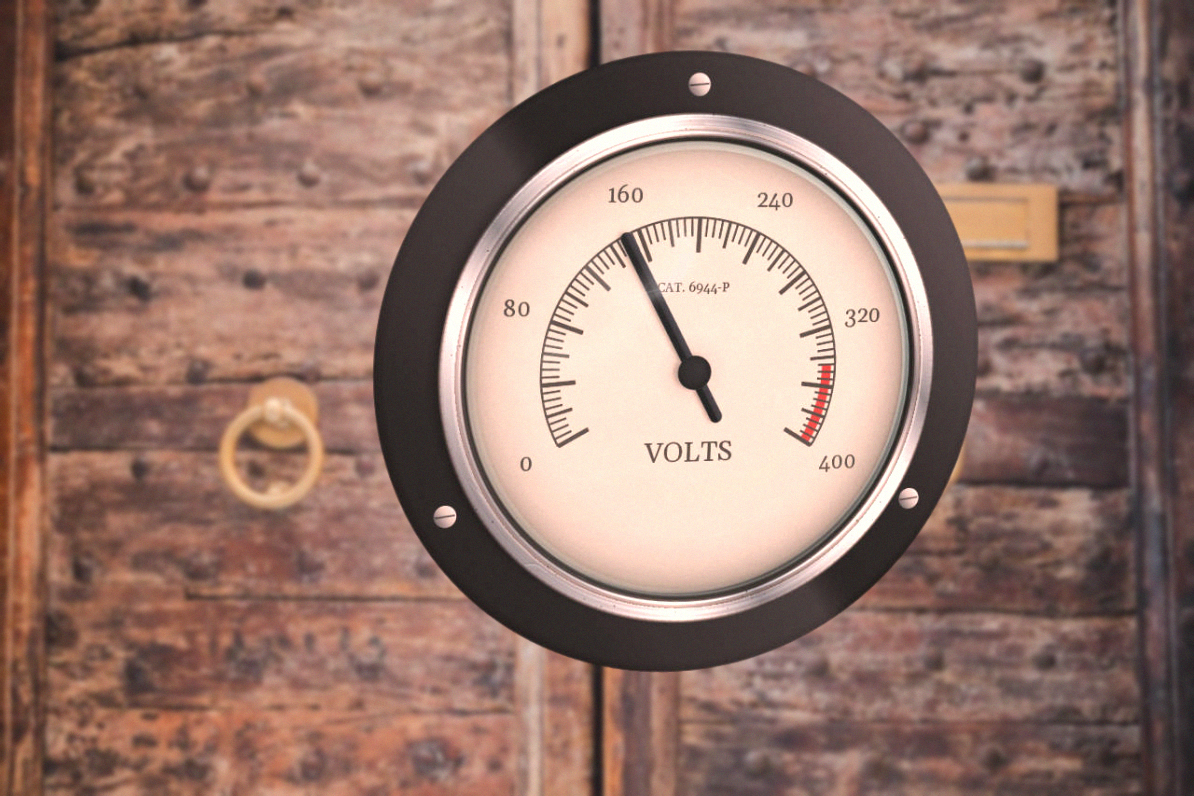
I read 150 V
